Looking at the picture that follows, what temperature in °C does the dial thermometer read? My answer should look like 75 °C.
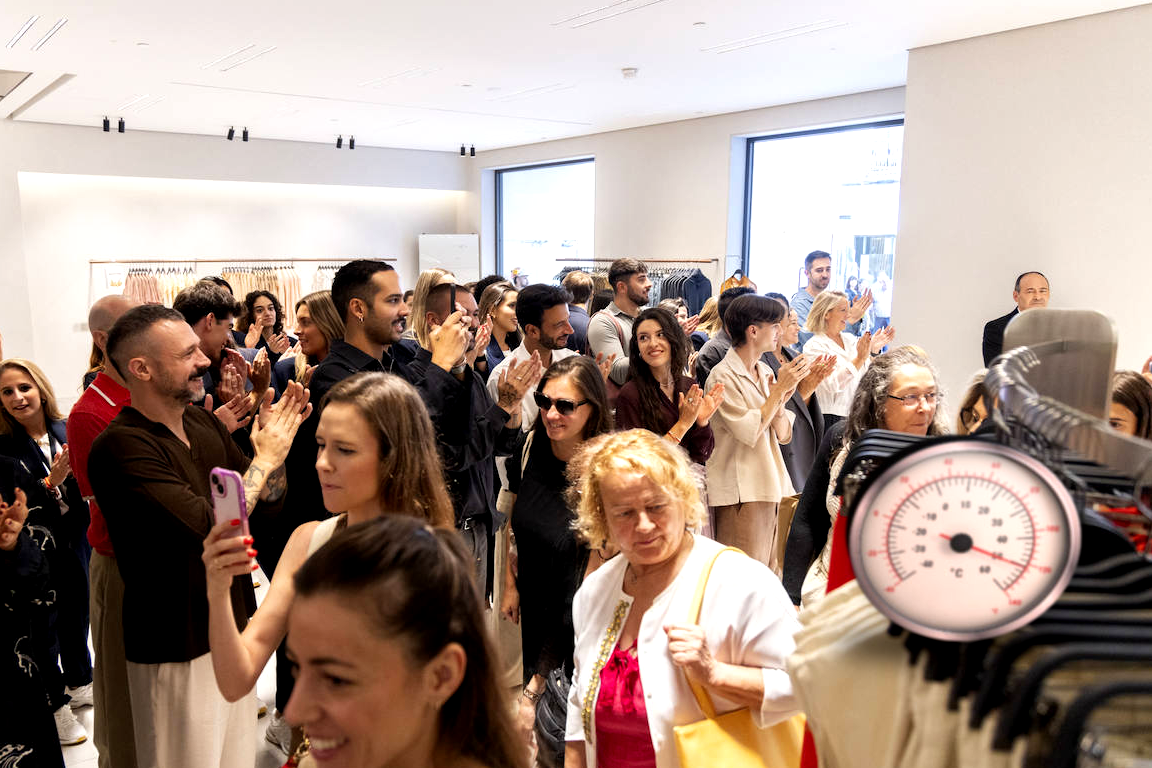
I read 50 °C
